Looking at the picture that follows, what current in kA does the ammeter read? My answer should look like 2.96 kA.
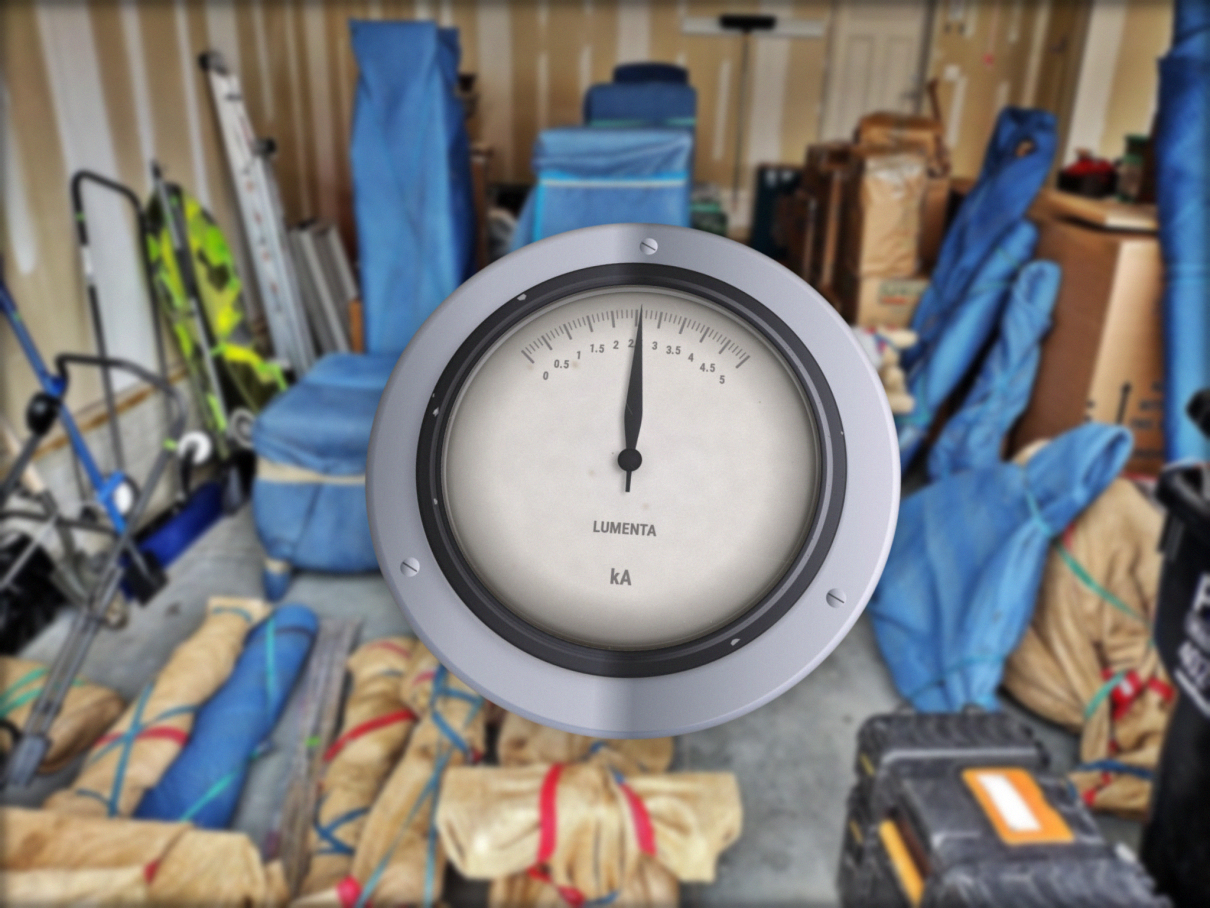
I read 2.6 kA
